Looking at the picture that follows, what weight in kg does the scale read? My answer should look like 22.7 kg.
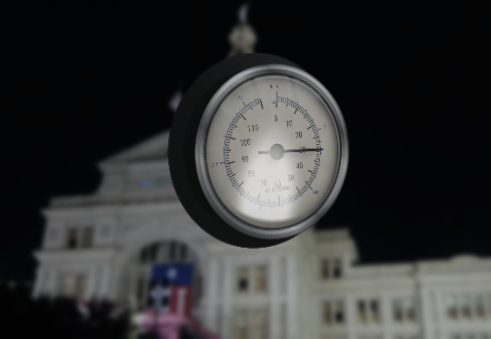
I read 30 kg
